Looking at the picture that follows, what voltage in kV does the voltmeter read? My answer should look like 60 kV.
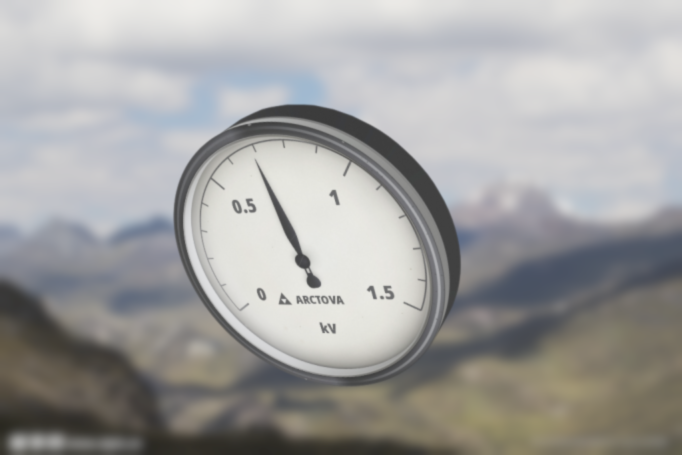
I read 0.7 kV
